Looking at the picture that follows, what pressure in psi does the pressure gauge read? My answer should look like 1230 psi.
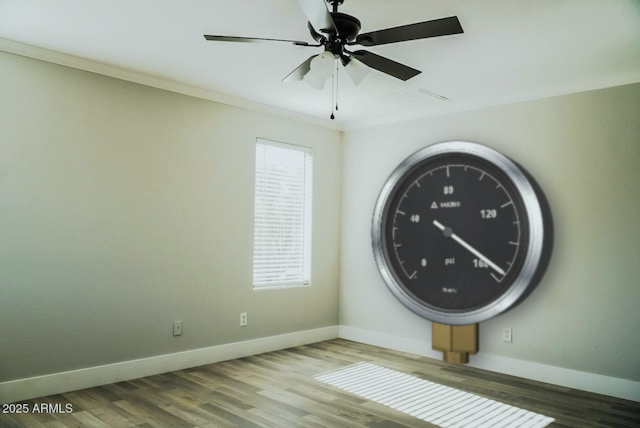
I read 155 psi
